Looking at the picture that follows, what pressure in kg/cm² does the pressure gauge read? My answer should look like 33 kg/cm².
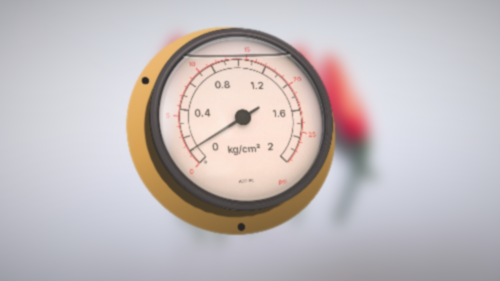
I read 0.1 kg/cm²
